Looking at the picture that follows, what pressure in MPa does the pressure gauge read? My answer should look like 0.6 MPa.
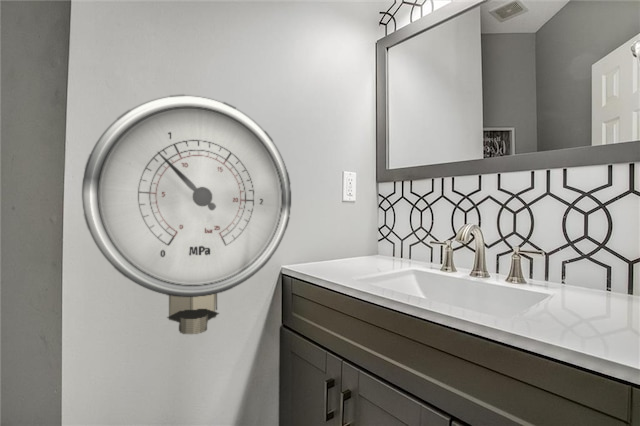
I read 0.85 MPa
